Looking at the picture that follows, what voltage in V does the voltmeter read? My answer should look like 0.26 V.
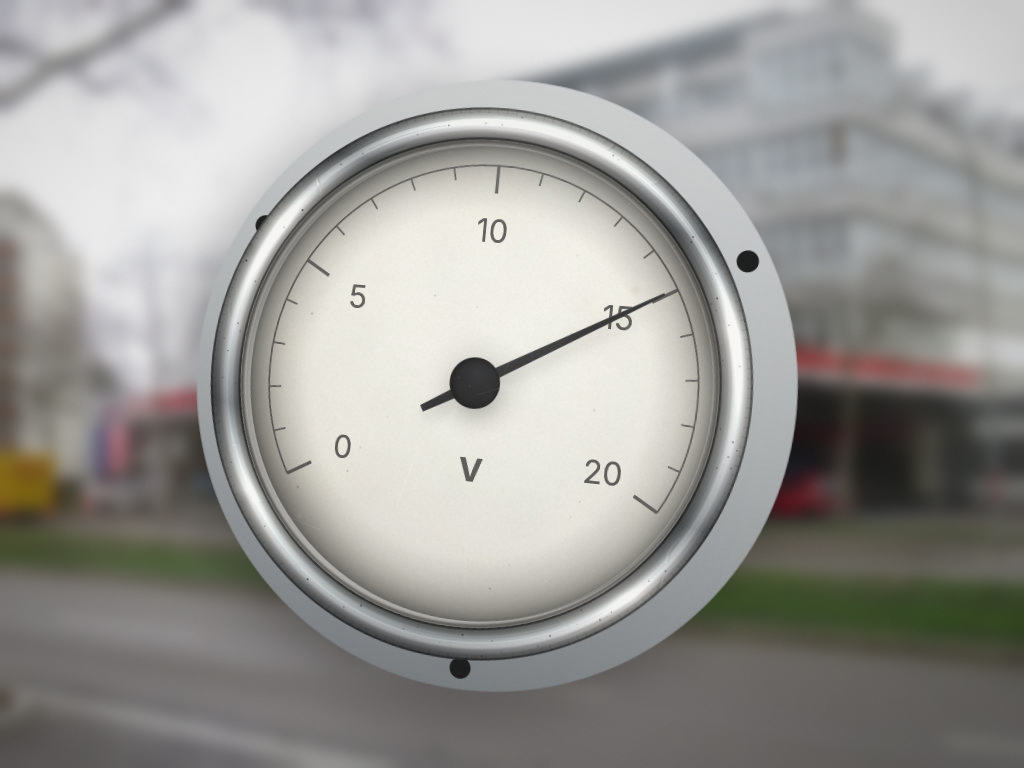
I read 15 V
